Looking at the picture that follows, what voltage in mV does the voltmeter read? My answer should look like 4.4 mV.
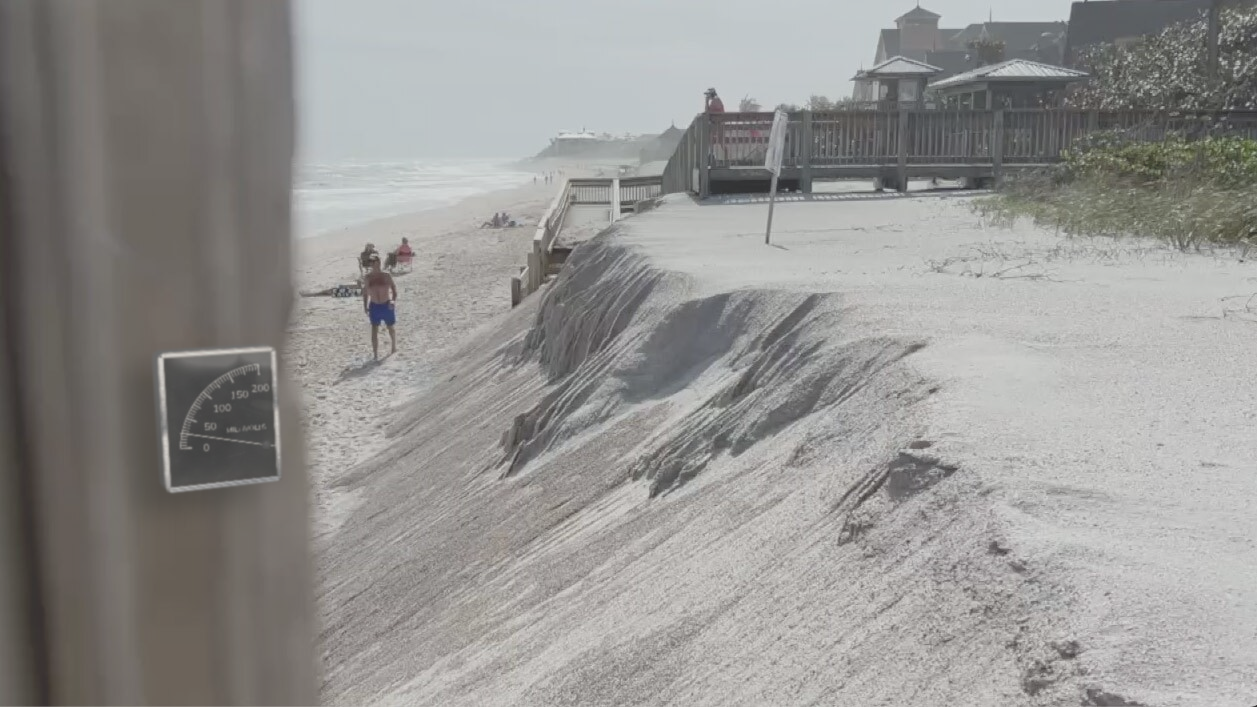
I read 25 mV
